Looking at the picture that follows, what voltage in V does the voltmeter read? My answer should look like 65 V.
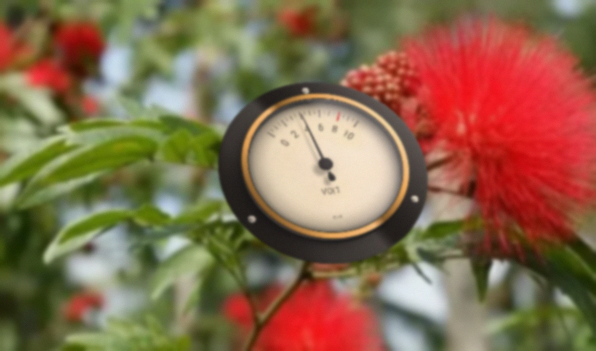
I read 4 V
